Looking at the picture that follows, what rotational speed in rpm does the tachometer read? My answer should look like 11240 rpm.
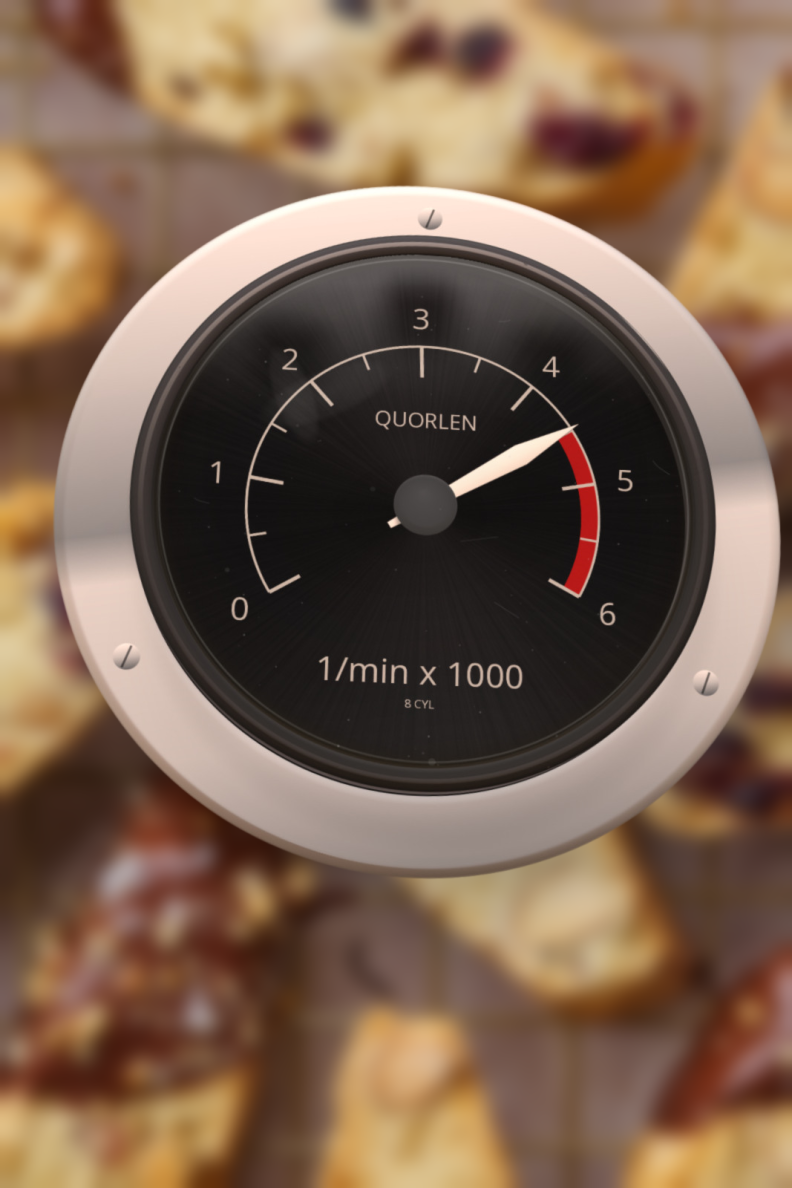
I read 4500 rpm
